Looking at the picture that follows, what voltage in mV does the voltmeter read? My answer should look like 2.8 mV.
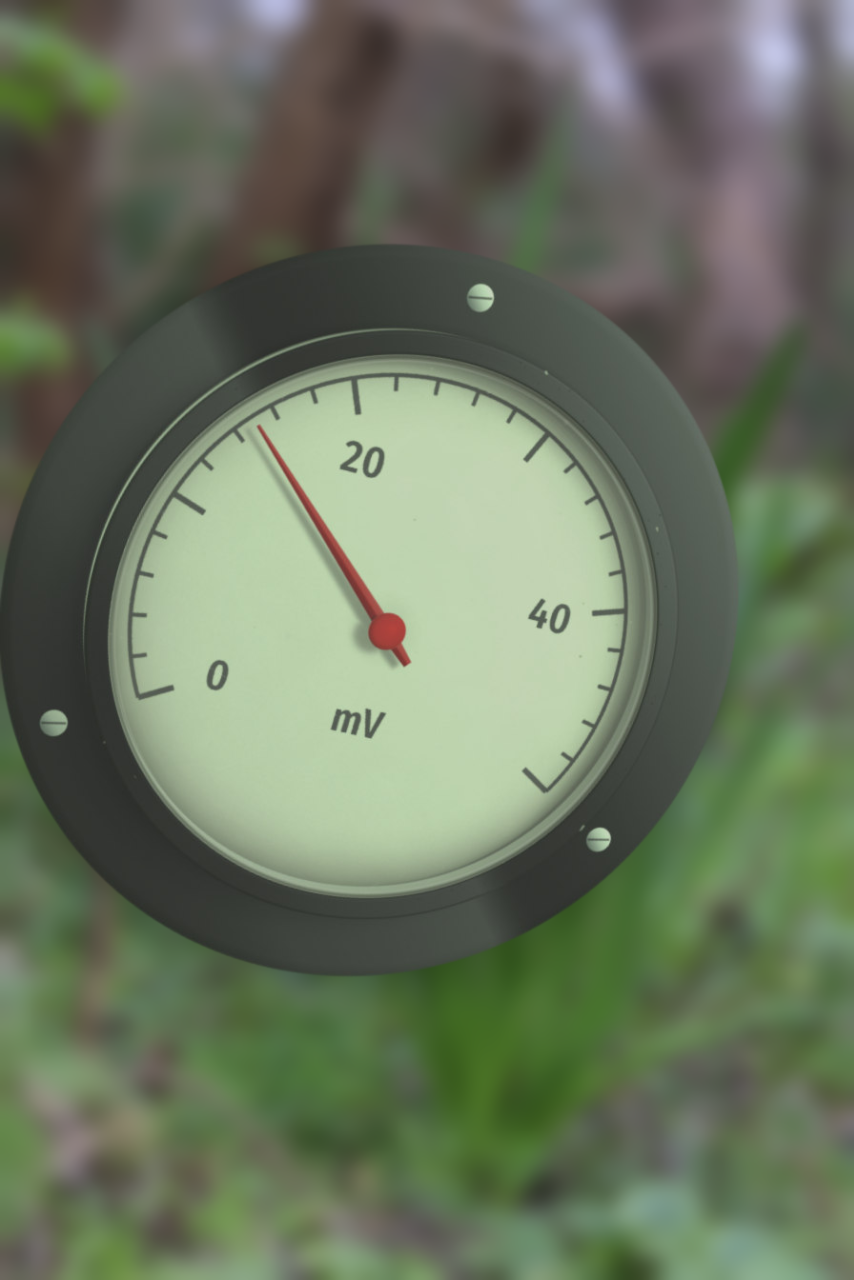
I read 15 mV
